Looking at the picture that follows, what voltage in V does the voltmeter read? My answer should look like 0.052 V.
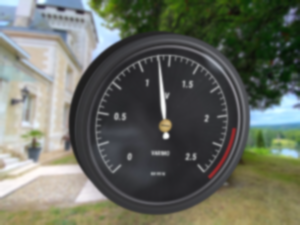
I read 1.15 V
